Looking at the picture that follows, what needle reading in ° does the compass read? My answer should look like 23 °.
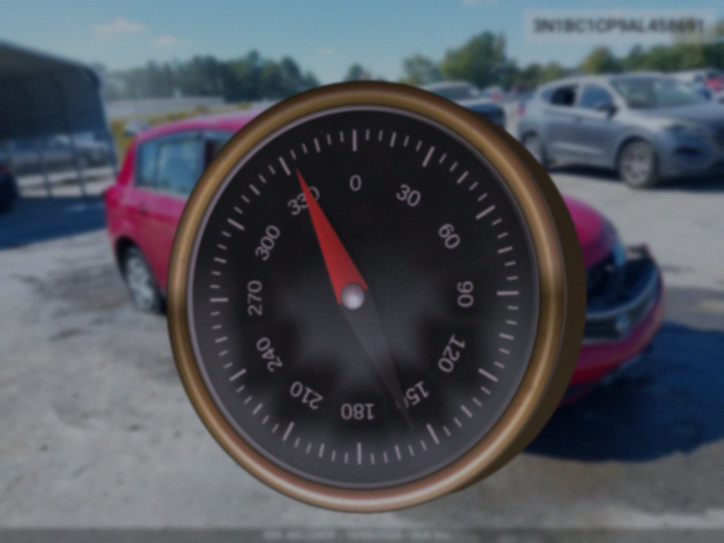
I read 335 °
